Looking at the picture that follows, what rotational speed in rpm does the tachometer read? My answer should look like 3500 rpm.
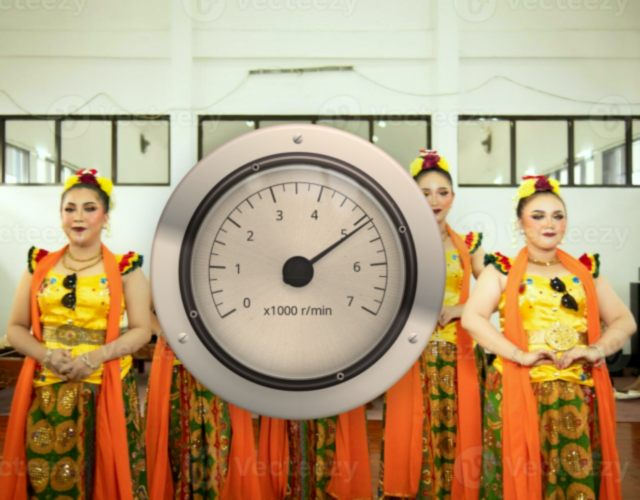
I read 5125 rpm
